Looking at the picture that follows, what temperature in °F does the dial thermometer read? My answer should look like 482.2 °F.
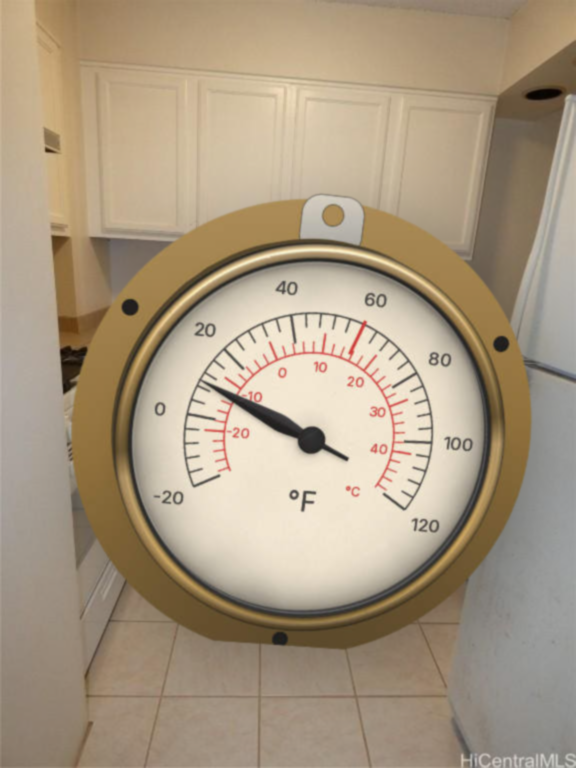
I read 10 °F
